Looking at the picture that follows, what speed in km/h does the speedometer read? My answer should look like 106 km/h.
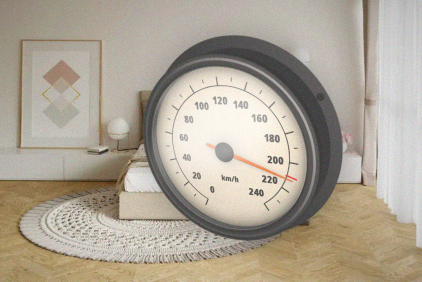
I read 210 km/h
